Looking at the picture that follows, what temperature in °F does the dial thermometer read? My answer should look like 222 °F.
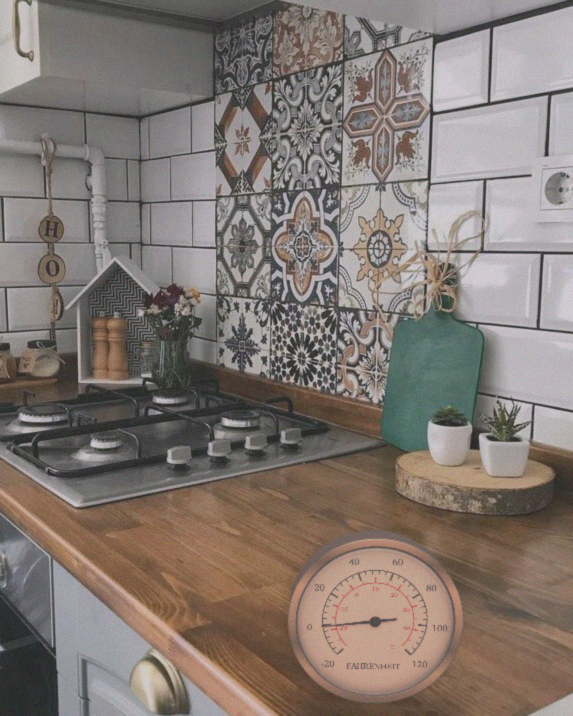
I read 0 °F
